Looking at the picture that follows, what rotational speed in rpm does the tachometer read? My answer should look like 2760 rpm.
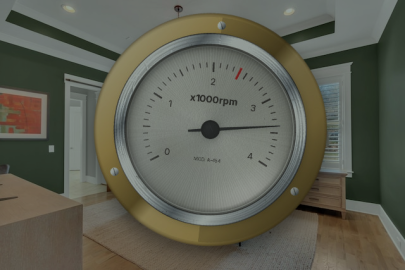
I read 3400 rpm
